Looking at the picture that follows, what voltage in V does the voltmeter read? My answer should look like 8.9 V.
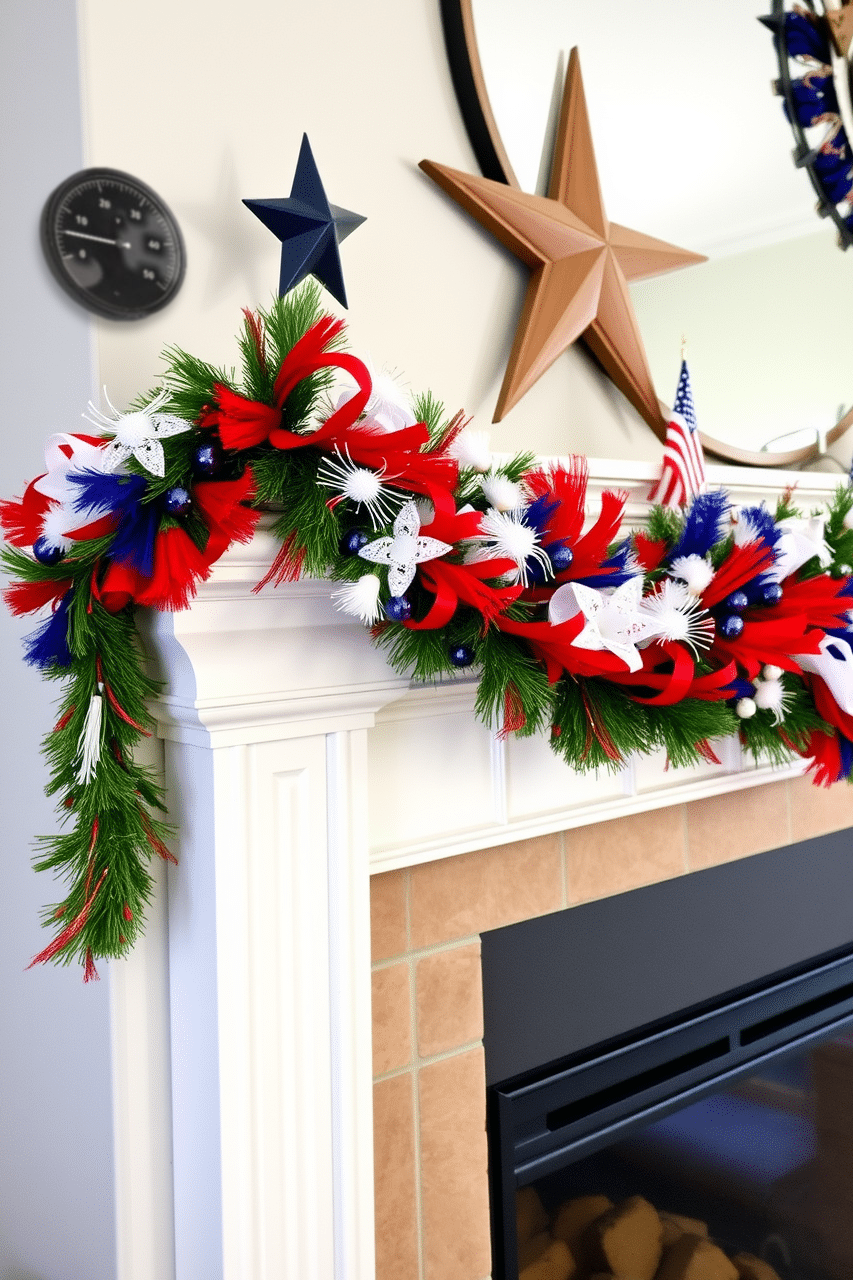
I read 5 V
